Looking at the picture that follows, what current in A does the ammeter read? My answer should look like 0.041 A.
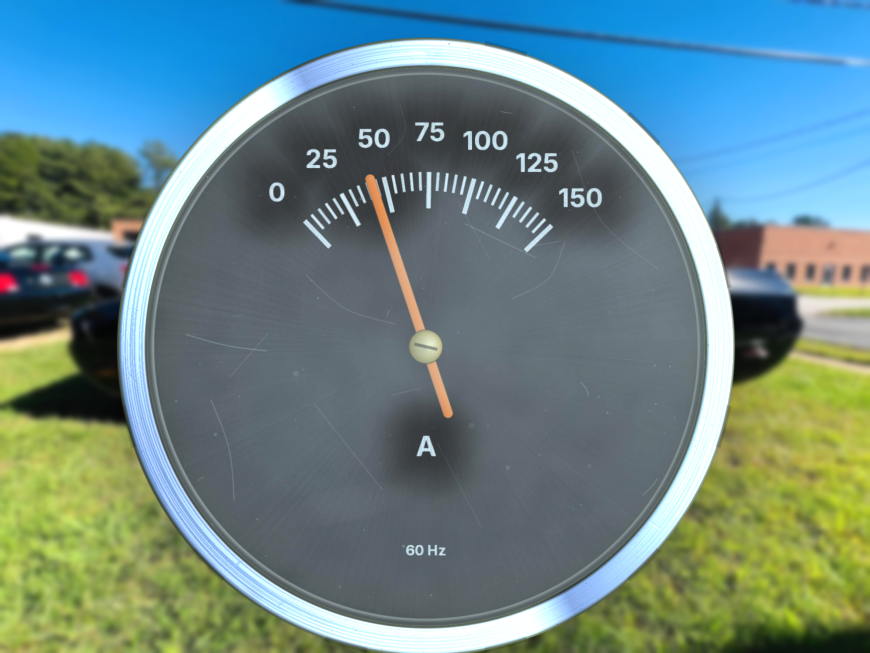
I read 42.5 A
